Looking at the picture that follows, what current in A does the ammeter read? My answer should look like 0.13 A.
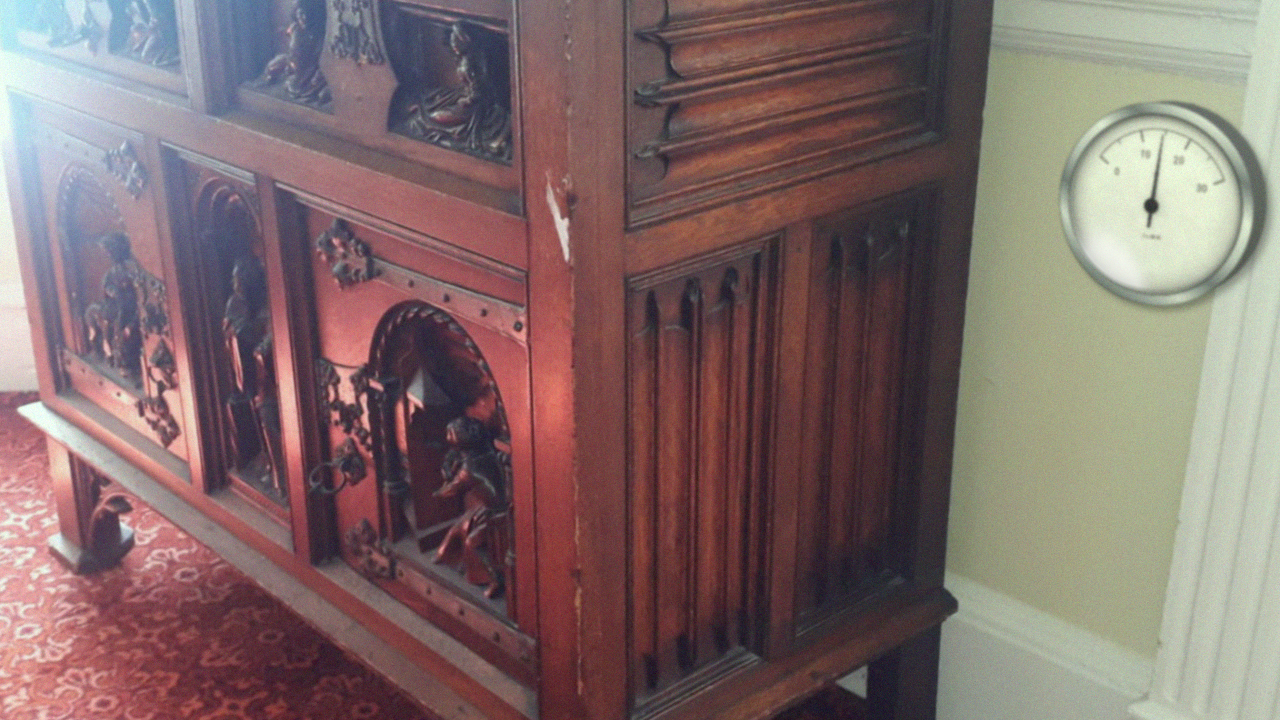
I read 15 A
